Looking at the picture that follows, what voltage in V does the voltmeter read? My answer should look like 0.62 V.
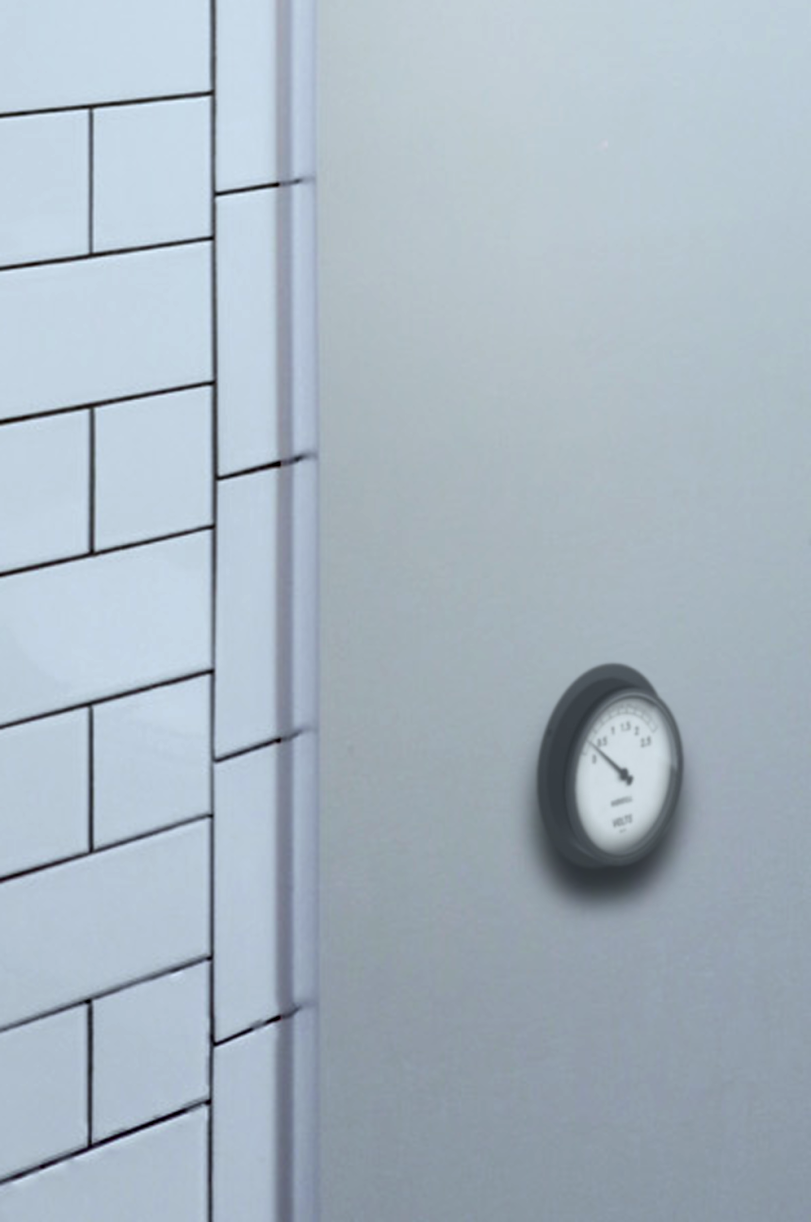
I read 0.25 V
